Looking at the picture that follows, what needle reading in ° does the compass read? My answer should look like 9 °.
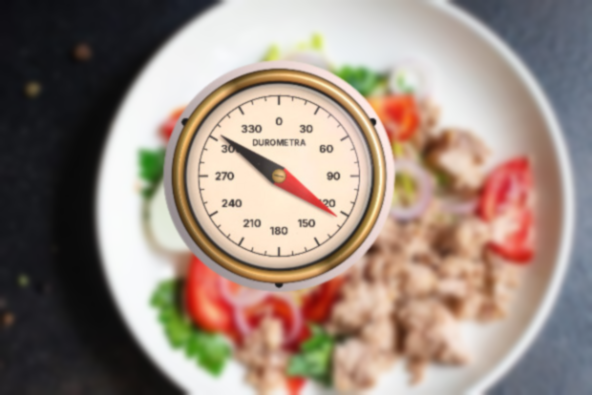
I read 125 °
